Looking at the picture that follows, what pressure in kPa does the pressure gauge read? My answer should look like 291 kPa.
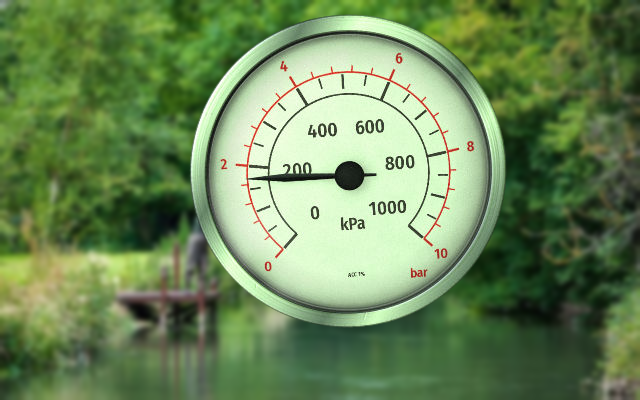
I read 175 kPa
